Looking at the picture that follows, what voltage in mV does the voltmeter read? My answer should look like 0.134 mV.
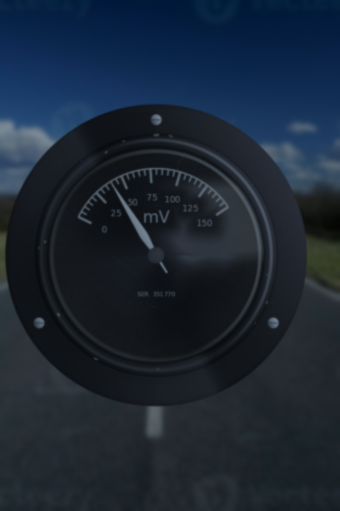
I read 40 mV
